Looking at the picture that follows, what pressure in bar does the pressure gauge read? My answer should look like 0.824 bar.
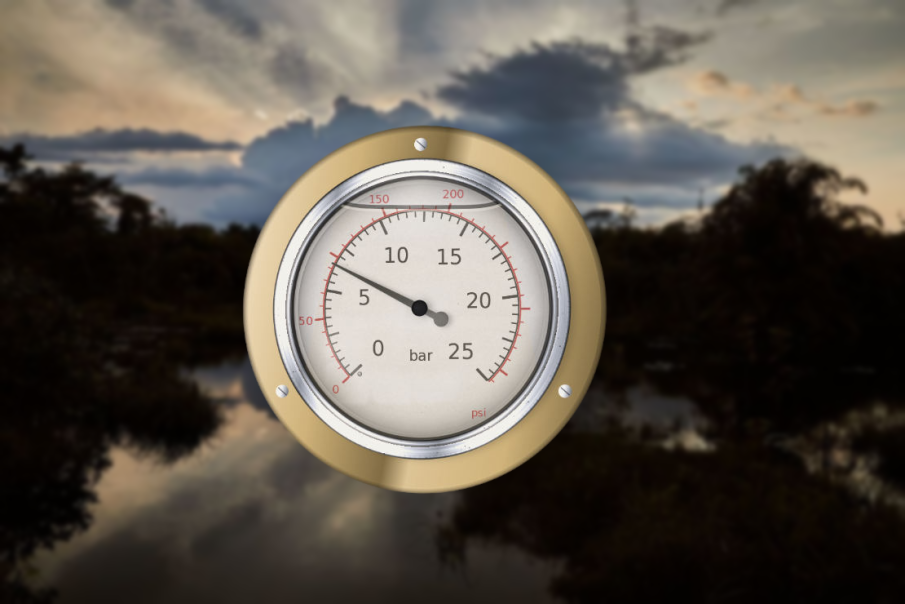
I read 6.5 bar
